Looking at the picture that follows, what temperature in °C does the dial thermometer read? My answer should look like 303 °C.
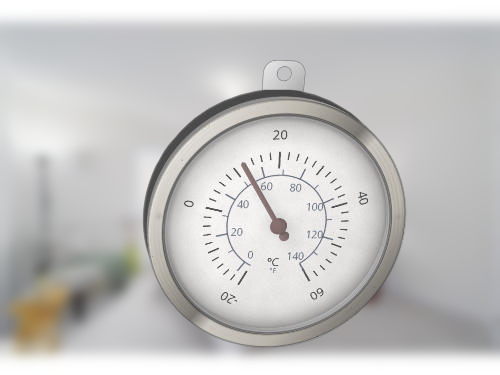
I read 12 °C
